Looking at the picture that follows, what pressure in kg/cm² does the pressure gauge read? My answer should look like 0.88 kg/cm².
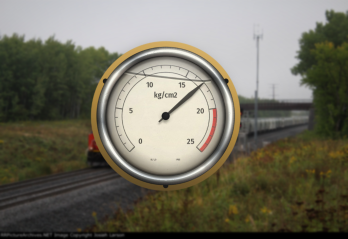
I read 17 kg/cm²
